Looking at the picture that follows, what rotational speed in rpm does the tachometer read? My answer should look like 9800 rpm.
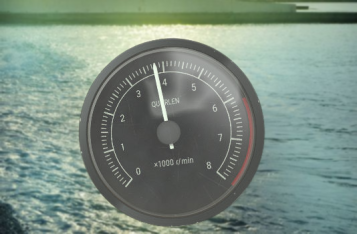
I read 3800 rpm
